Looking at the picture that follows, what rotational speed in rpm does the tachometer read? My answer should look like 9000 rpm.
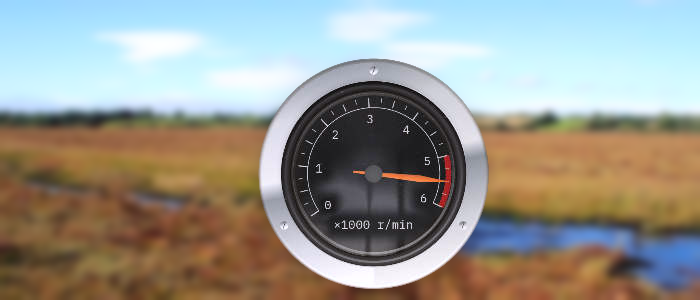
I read 5500 rpm
